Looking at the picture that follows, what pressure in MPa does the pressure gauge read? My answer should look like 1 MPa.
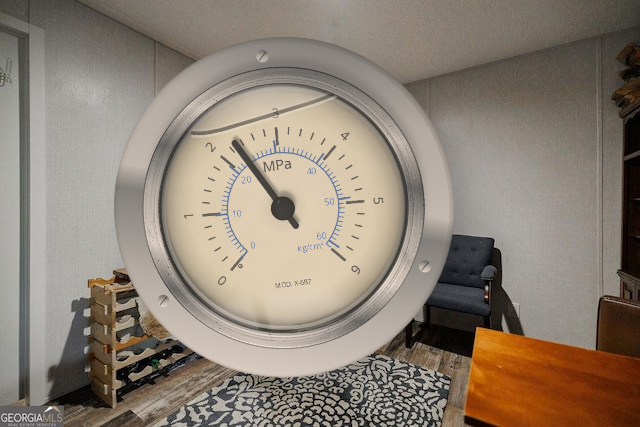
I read 2.3 MPa
